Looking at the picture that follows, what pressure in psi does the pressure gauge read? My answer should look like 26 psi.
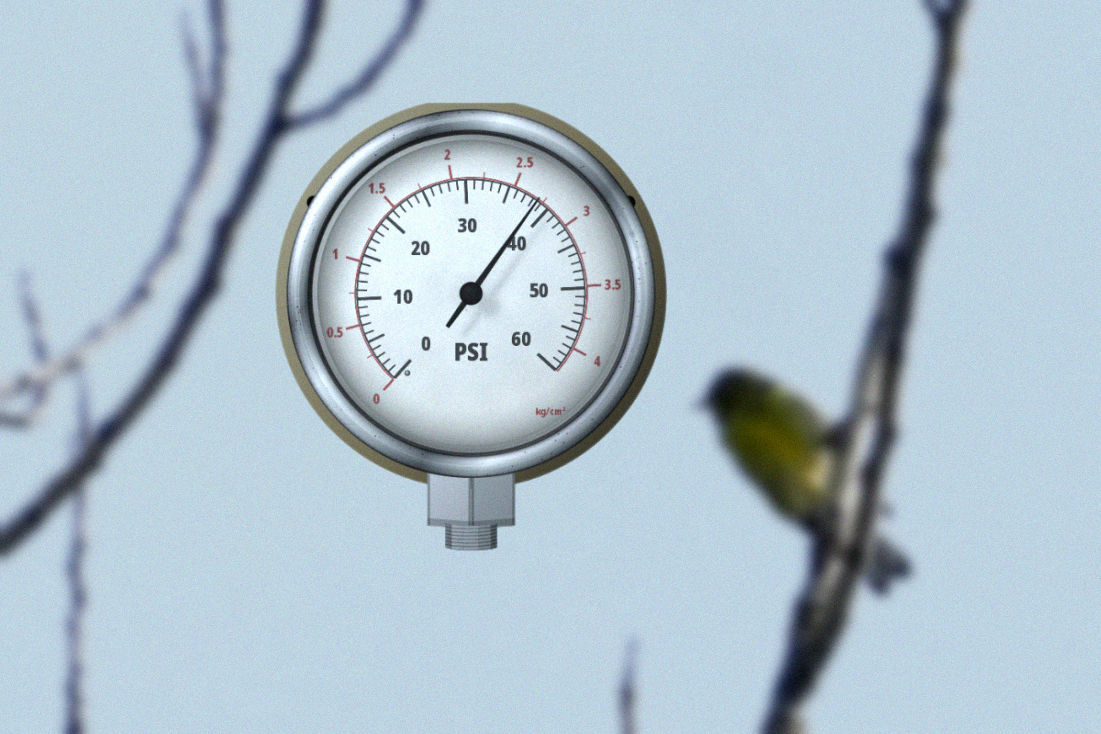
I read 38.5 psi
